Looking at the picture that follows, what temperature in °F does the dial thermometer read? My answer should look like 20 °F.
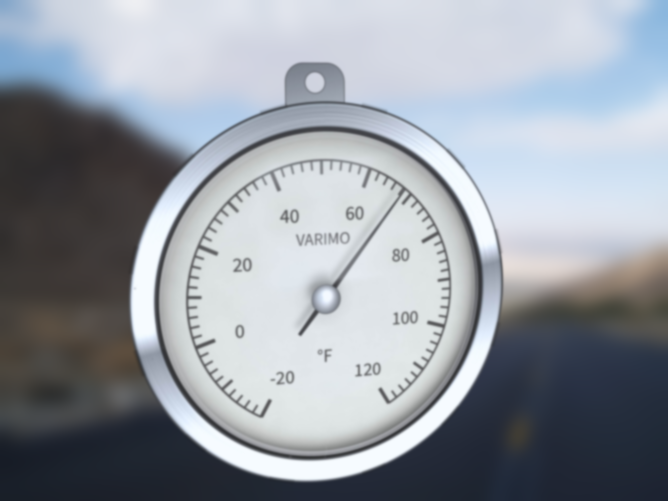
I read 68 °F
